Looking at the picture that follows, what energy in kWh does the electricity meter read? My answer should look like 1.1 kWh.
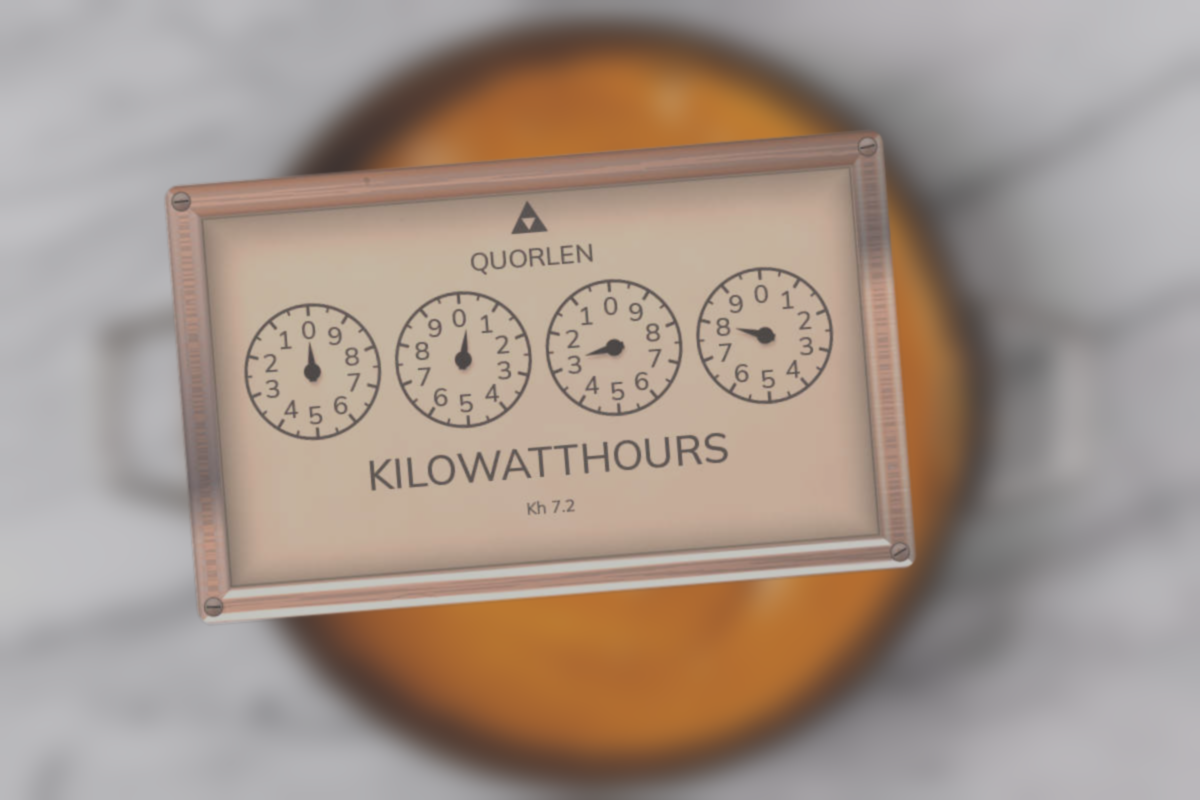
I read 28 kWh
